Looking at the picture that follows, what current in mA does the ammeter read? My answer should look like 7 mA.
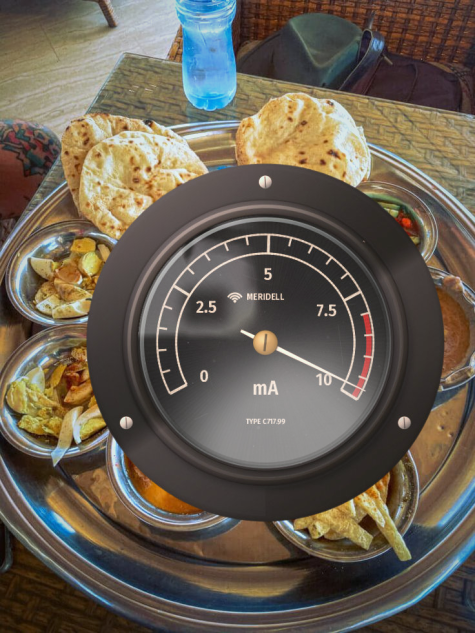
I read 9.75 mA
